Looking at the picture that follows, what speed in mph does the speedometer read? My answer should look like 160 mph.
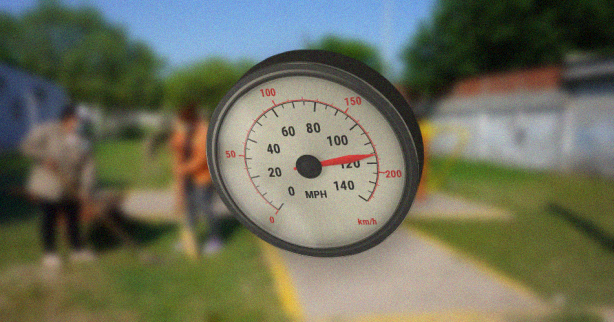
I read 115 mph
